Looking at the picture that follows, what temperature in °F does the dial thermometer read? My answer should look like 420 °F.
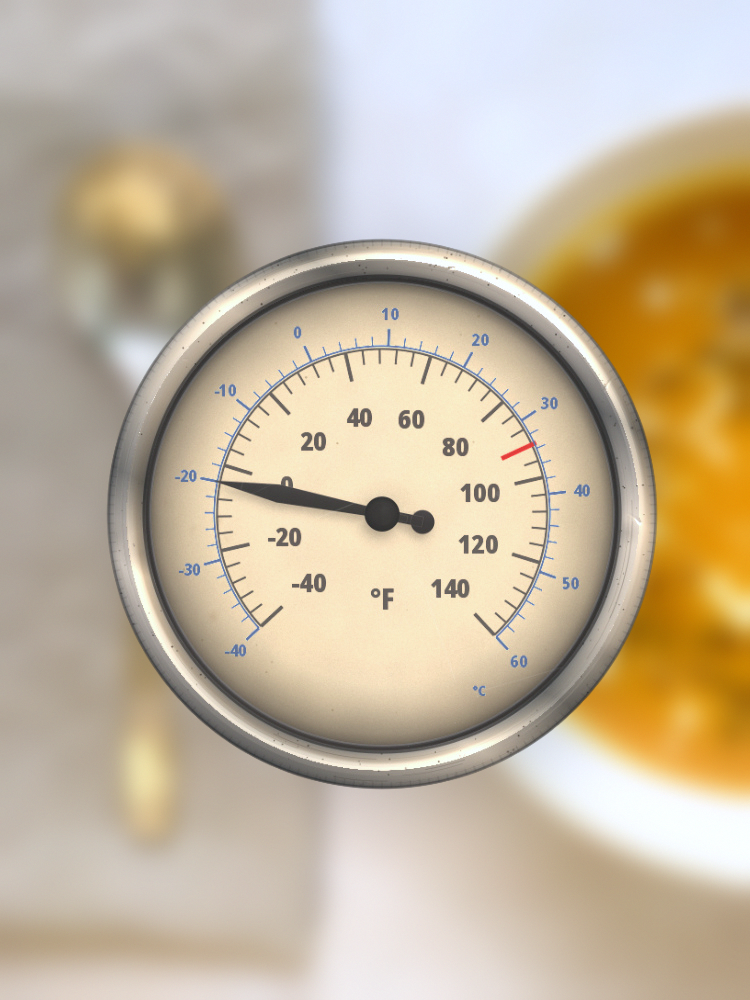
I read -4 °F
